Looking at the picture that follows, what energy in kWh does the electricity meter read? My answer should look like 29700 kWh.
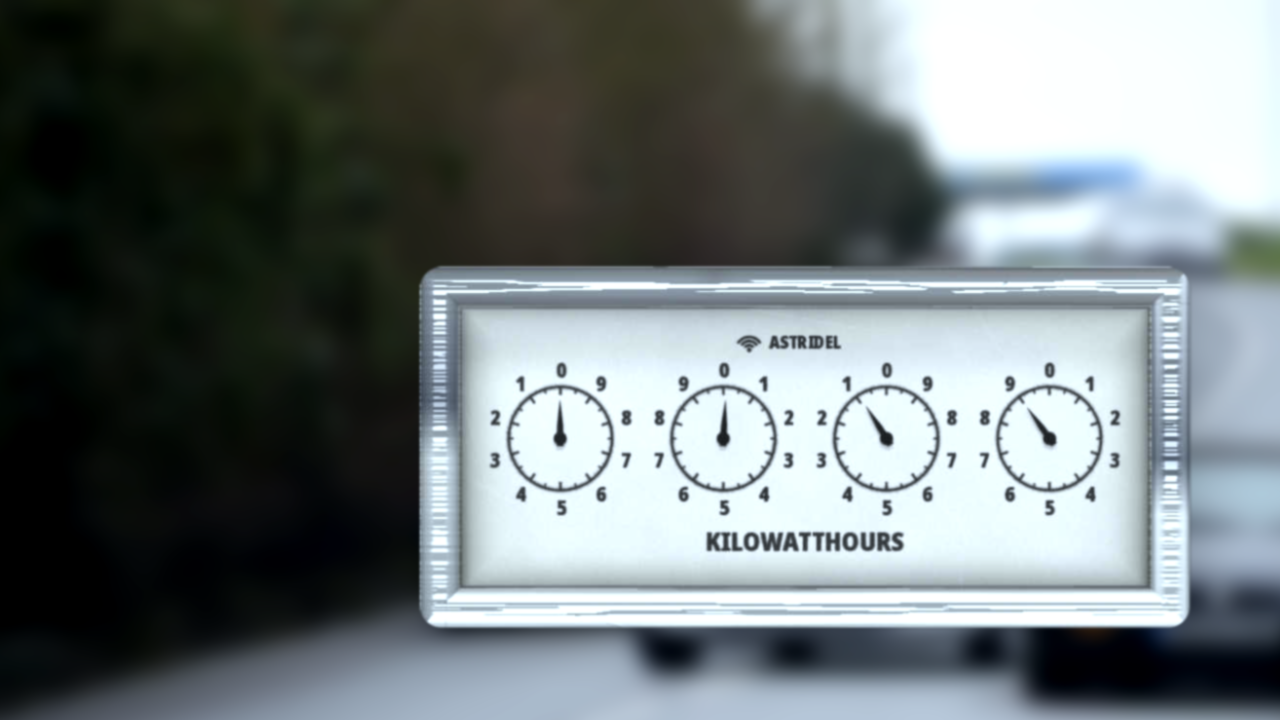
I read 9 kWh
